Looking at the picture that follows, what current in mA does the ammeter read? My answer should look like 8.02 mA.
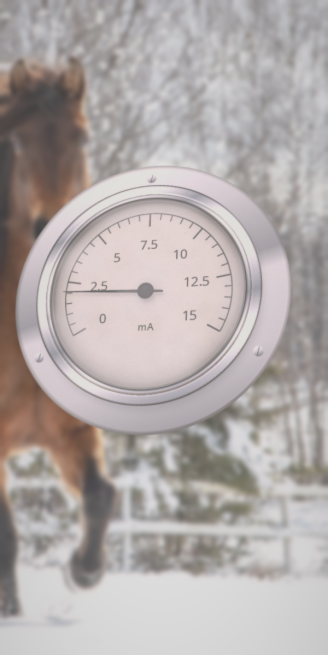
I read 2 mA
